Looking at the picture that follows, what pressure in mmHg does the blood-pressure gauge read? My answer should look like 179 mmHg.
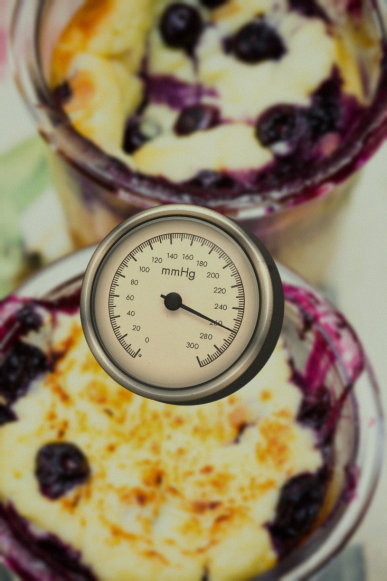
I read 260 mmHg
